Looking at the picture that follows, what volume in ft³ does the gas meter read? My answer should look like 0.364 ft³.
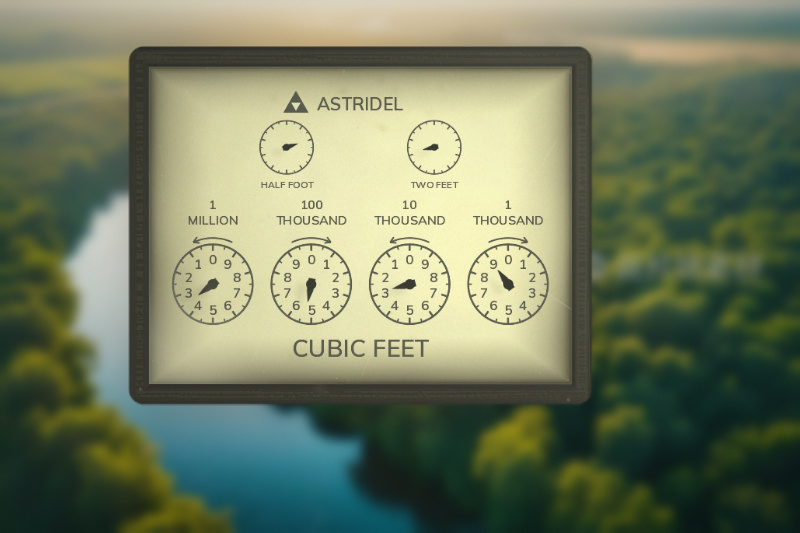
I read 352900 ft³
